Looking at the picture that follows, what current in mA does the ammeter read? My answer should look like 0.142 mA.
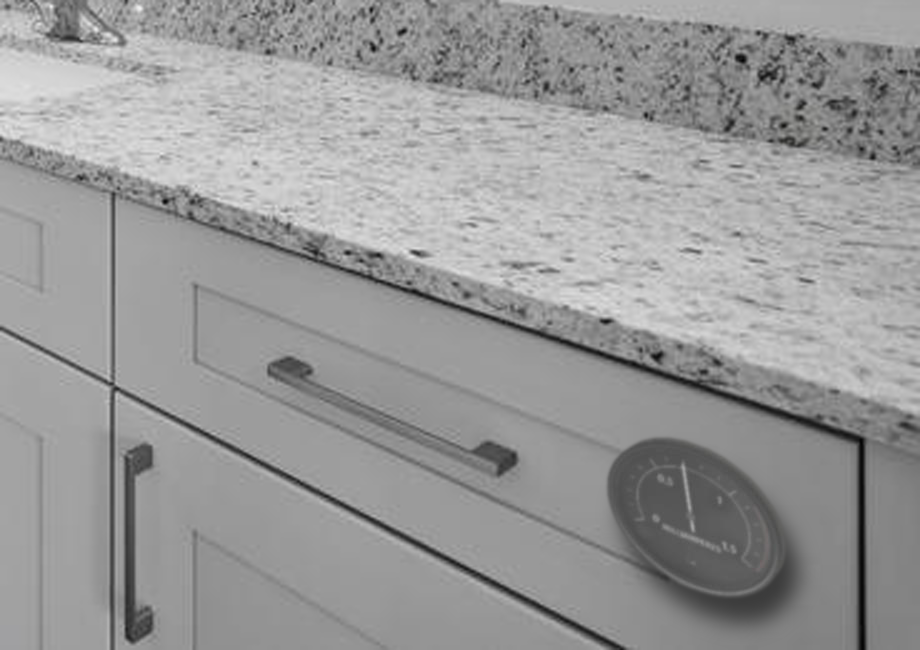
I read 0.7 mA
